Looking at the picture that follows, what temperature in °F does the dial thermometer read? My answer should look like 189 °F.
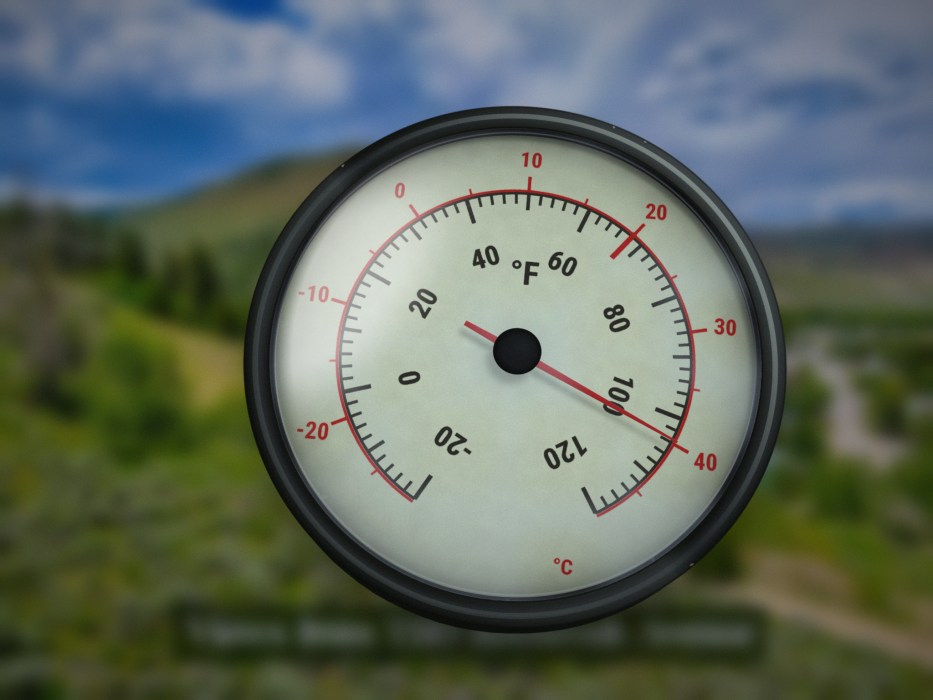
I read 104 °F
